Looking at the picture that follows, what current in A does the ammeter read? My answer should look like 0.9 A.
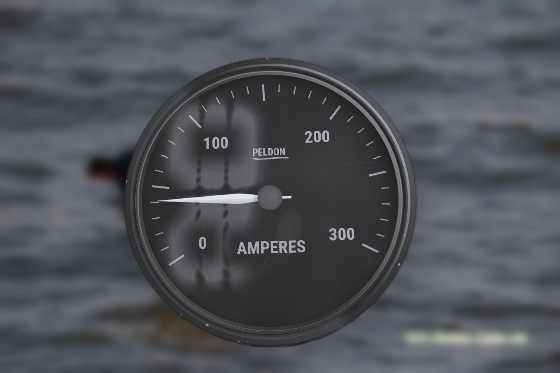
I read 40 A
